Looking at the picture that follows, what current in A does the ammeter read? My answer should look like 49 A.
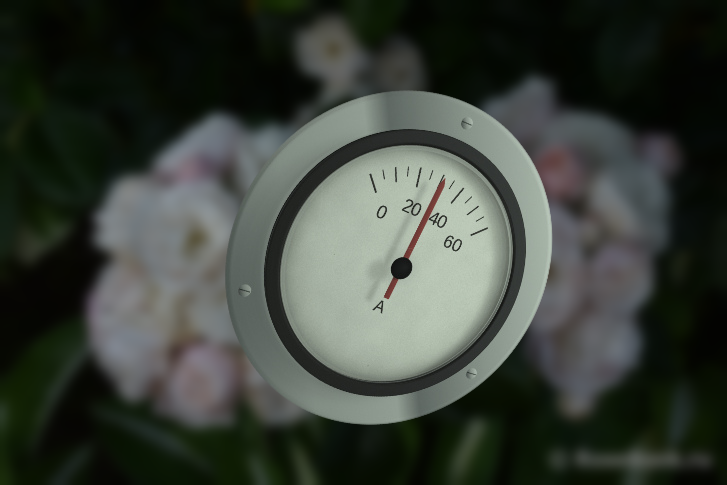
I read 30 A
